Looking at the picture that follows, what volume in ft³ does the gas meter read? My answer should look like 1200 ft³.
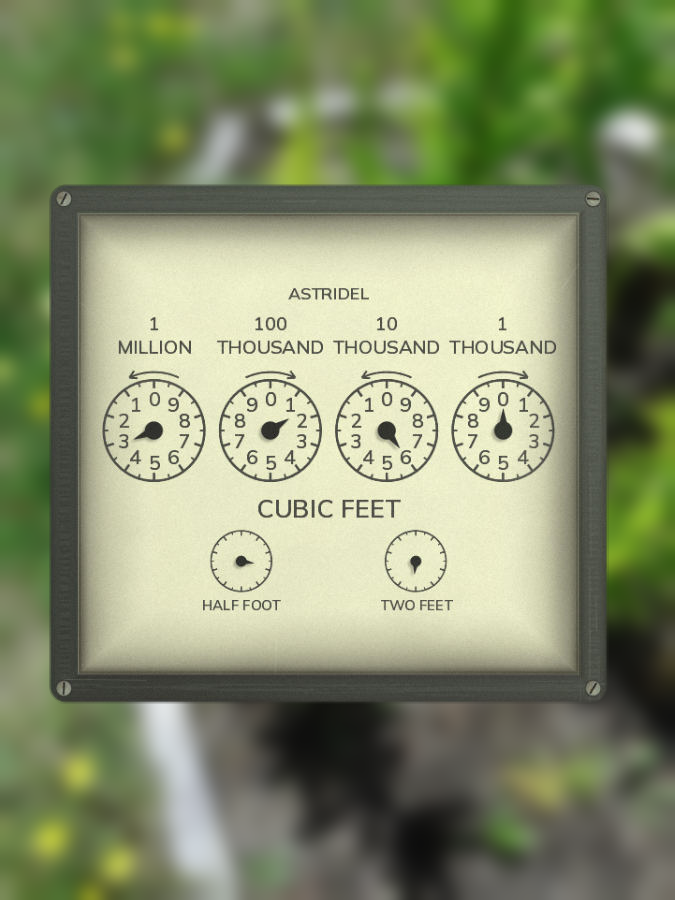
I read 316000 ft³
